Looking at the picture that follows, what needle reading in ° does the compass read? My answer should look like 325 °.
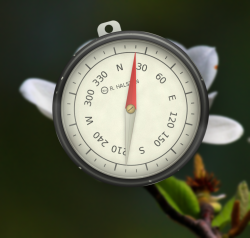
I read 20 °
